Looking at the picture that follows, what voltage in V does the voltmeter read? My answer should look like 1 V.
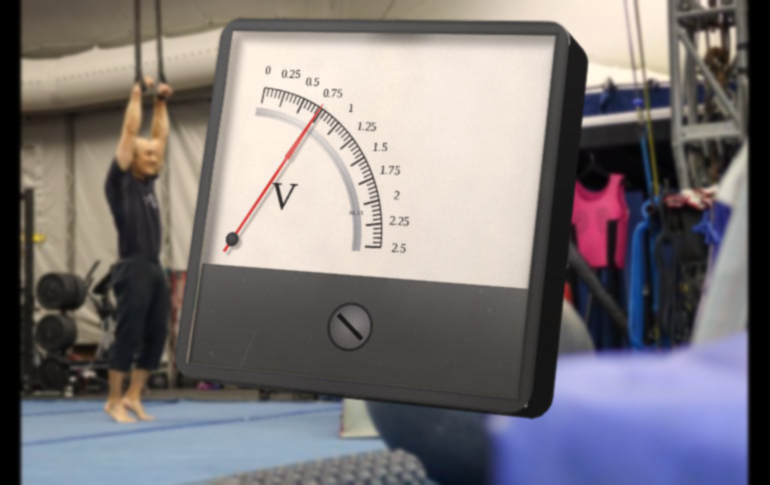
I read 0.75 V
